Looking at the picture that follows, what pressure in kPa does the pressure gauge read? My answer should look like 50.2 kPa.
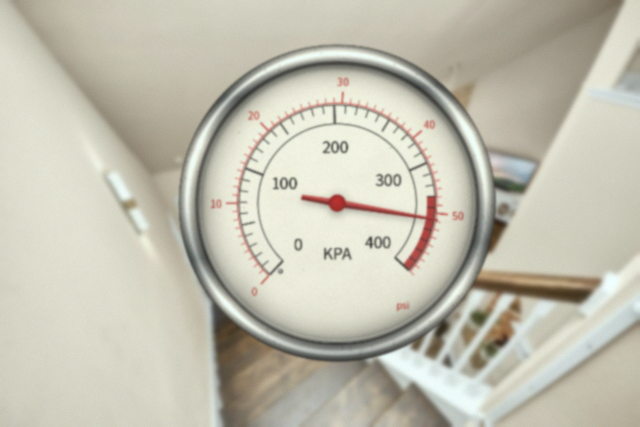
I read 350 kPa
